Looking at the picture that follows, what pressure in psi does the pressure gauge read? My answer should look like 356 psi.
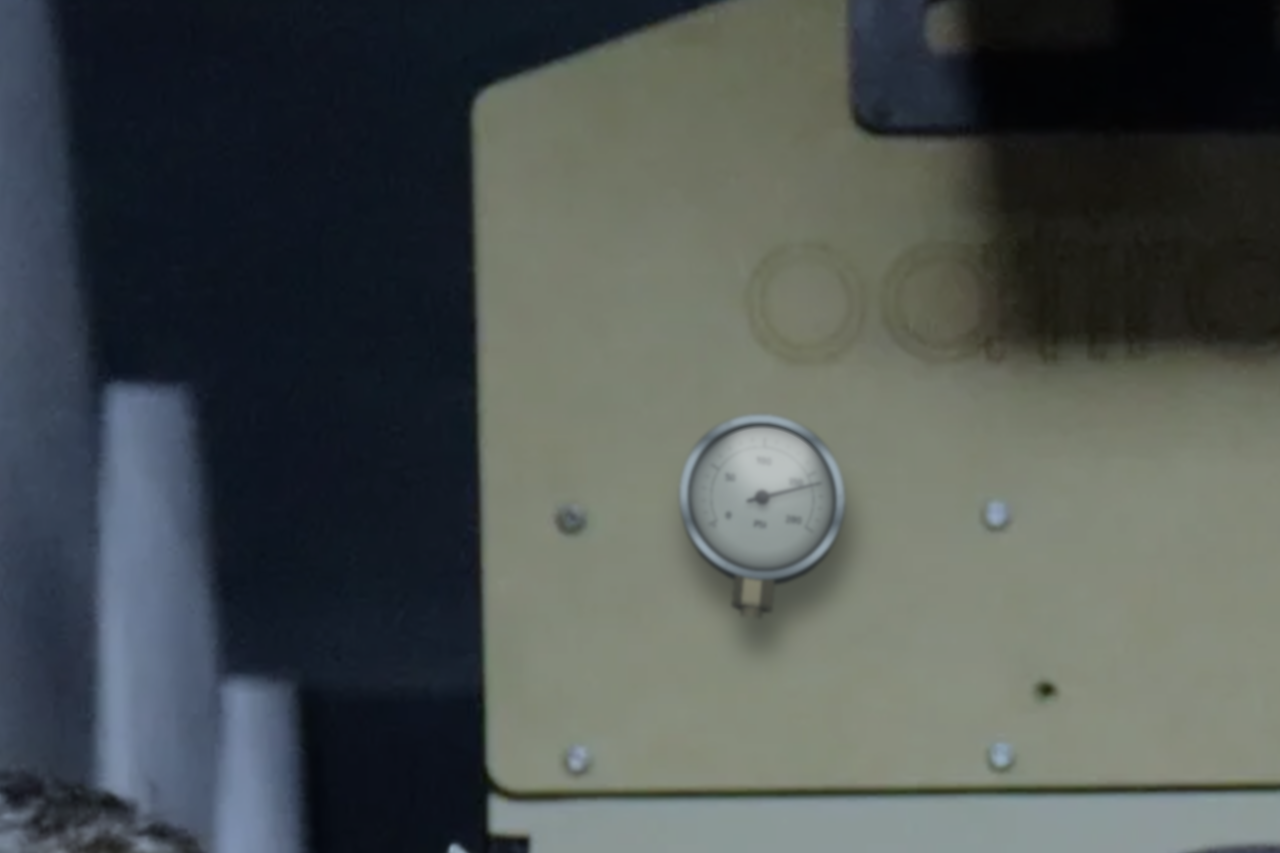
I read 160 psi
